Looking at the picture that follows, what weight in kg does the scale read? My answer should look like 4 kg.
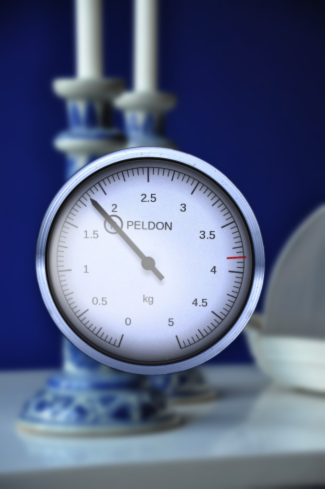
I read 1.85 kg
